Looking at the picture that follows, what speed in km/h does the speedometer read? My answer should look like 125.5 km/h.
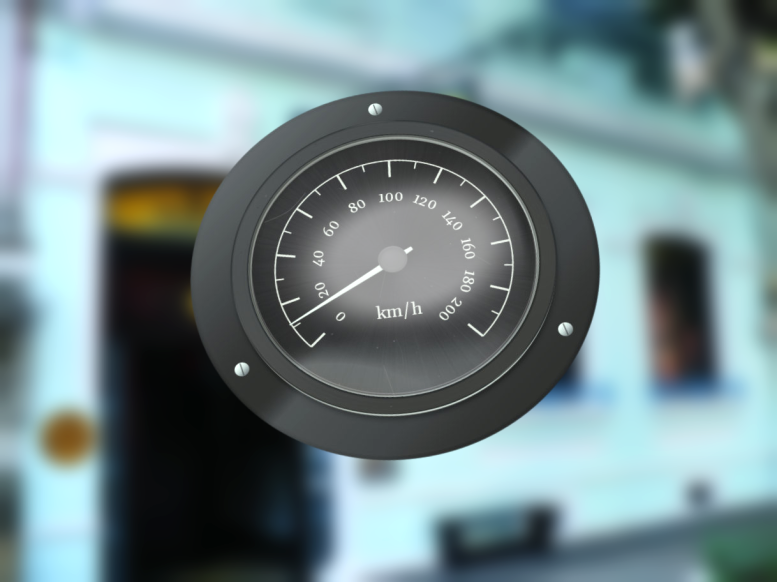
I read 10 km/h
